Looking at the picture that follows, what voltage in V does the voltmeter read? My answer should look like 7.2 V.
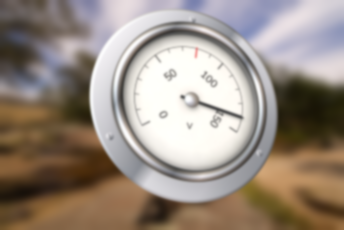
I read 140 V
